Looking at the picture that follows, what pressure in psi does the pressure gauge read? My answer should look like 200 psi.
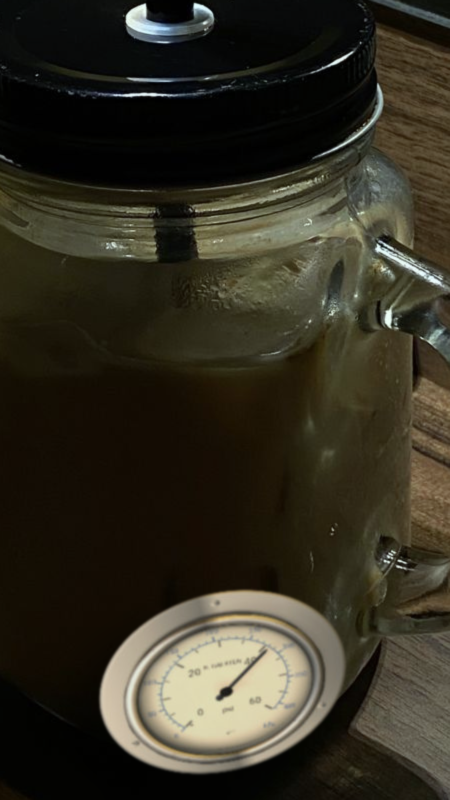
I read 40 psi
